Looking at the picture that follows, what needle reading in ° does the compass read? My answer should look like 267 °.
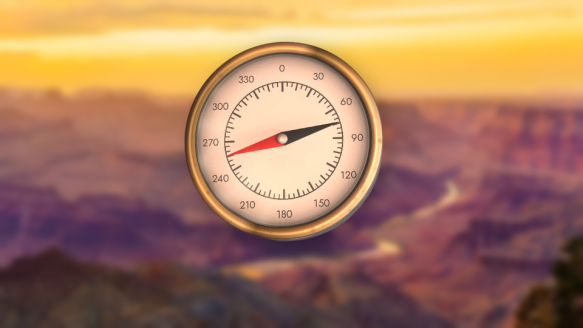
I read 255 °
